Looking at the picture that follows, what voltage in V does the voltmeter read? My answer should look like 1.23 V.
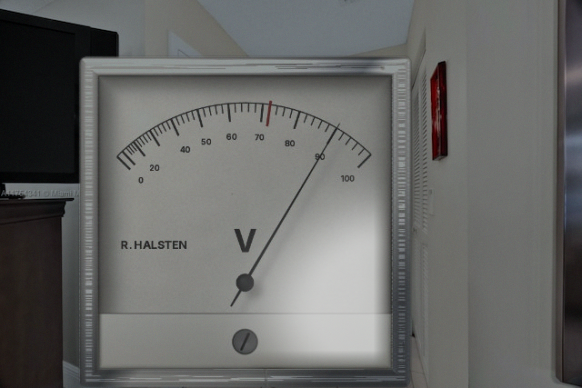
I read 90 V
